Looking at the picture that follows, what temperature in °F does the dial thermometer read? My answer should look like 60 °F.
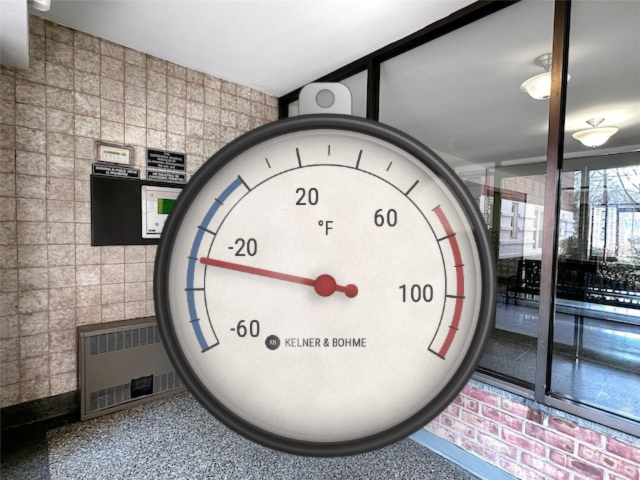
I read -30 °F
